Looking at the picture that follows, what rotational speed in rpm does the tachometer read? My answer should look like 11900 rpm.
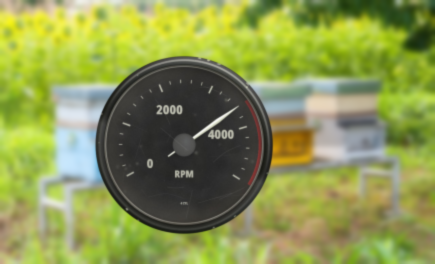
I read 3600 rpm
